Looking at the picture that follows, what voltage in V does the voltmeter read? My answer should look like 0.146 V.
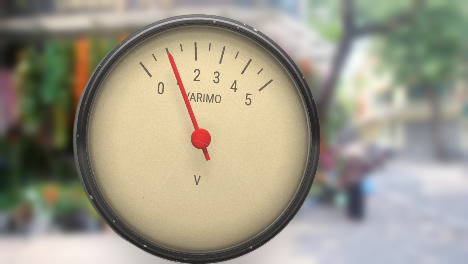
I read 1 V
